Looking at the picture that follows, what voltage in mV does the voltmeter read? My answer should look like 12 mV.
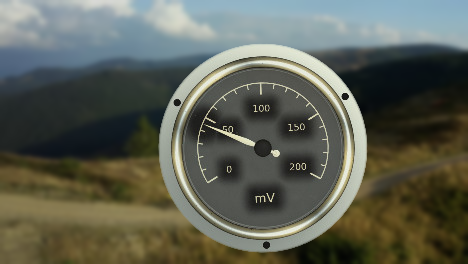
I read 45 mV
